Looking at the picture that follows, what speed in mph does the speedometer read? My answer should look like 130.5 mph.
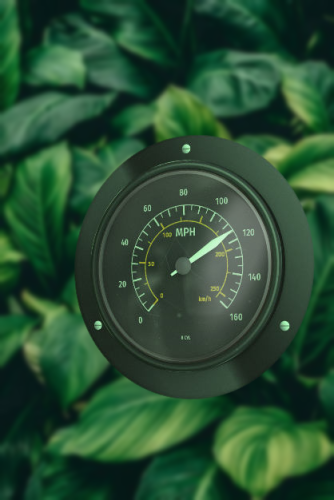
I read 115 mph
